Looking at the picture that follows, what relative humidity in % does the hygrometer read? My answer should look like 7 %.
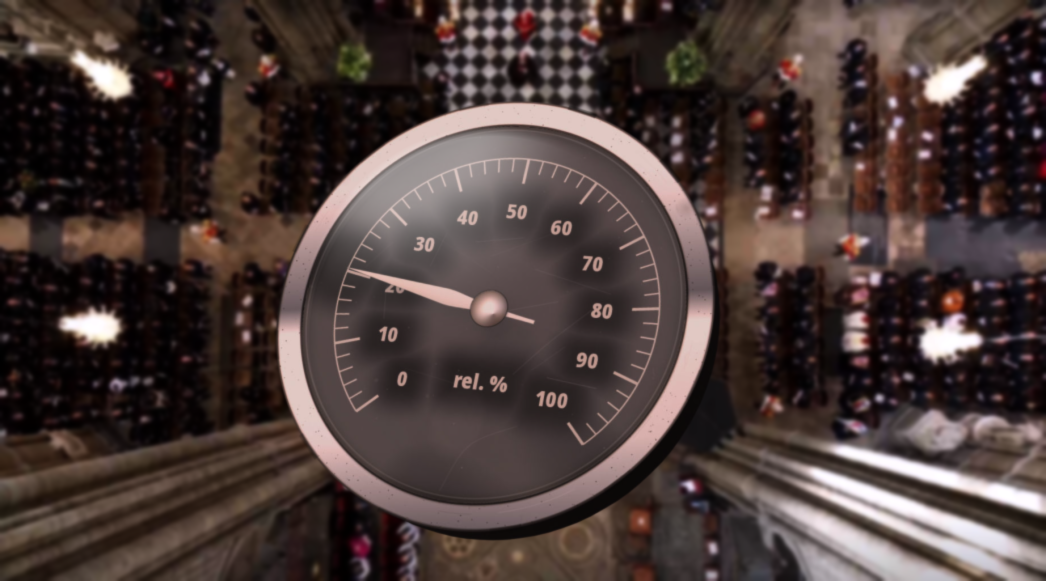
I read 20 %
